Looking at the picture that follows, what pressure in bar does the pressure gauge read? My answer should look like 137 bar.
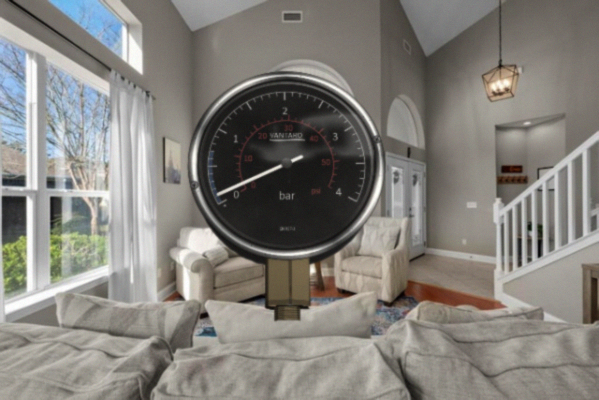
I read 0.1 bar
